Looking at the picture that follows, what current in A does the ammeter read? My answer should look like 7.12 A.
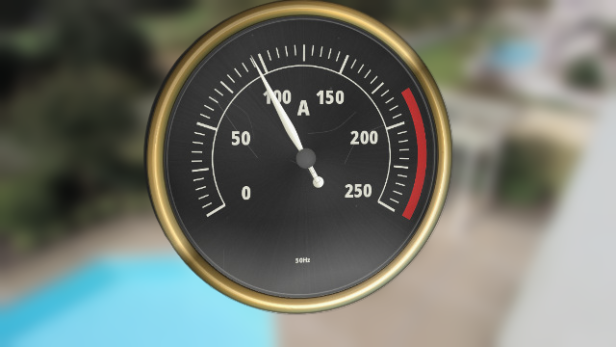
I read 95 A
